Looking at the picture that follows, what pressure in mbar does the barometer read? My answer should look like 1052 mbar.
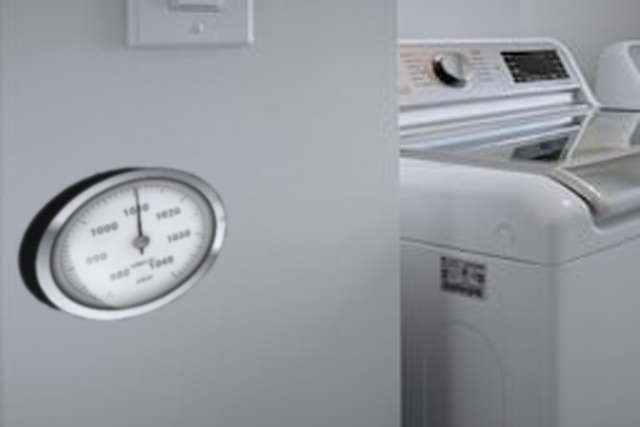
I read 1010 mbar
